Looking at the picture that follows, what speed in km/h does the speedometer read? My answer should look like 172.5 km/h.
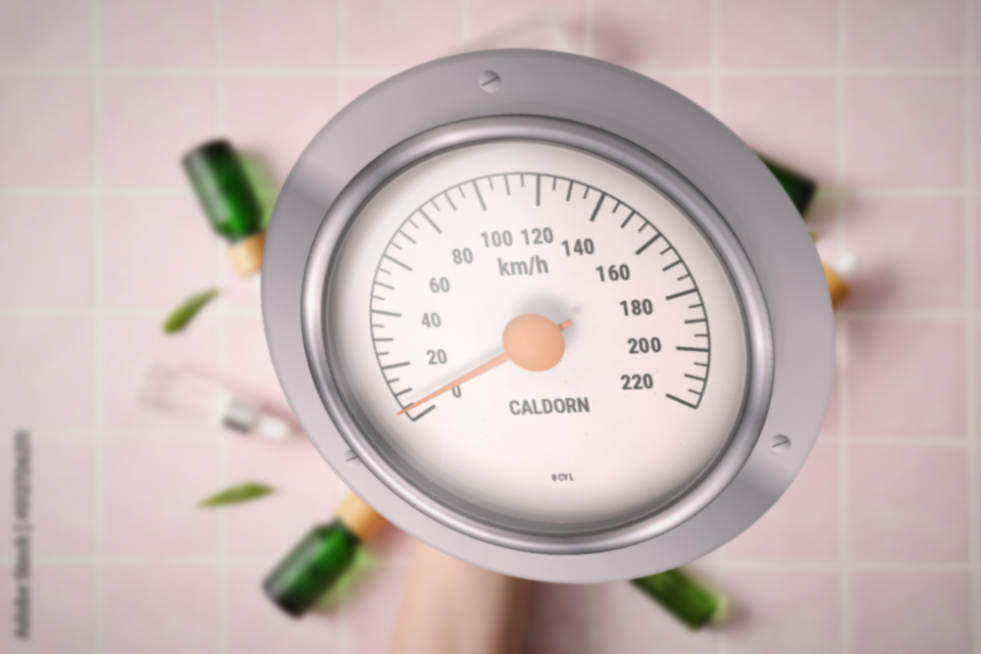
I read 5 km/h
